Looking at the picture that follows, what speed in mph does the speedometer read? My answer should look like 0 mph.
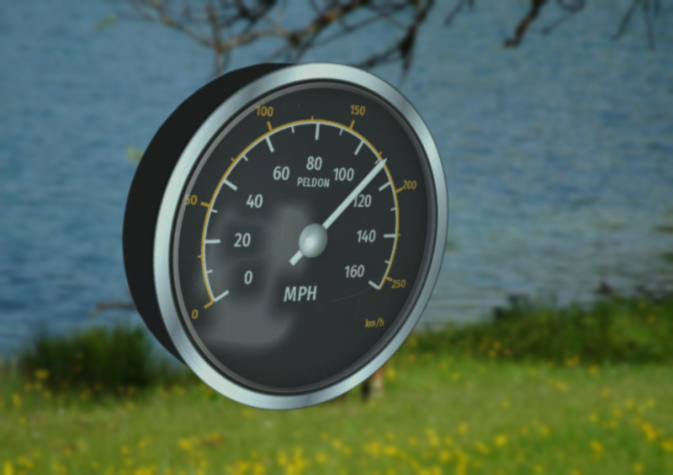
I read 110 mph
